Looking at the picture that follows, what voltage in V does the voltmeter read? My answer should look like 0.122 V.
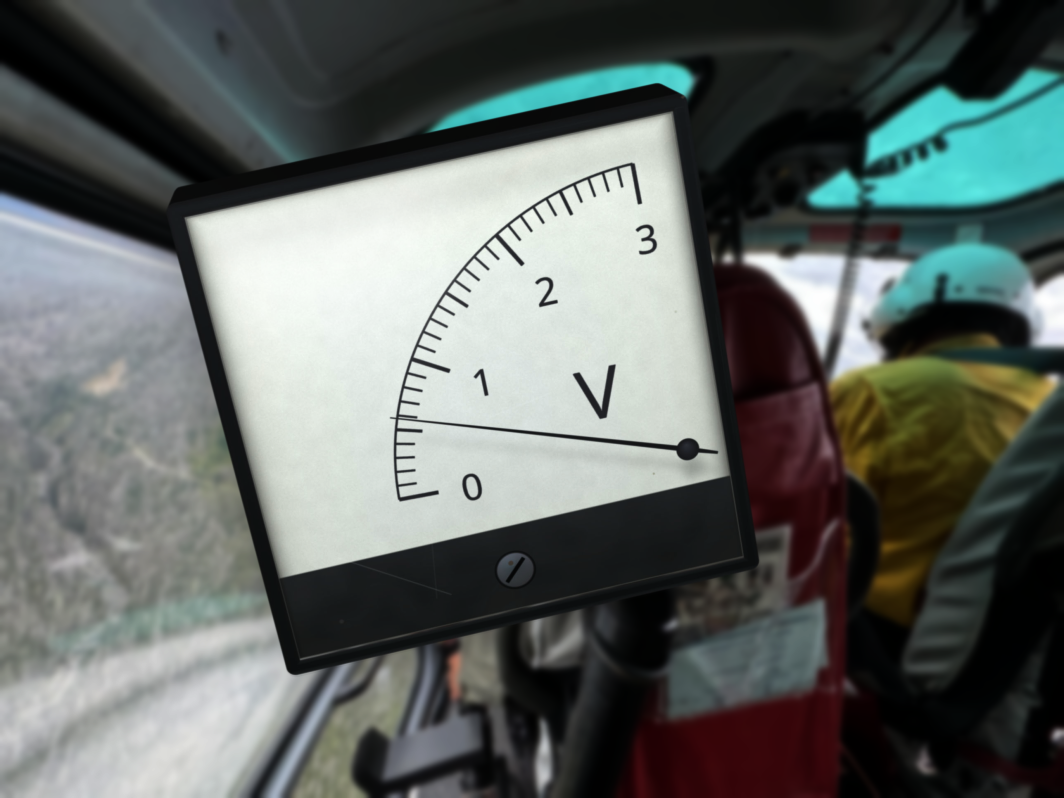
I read 0.6 V
